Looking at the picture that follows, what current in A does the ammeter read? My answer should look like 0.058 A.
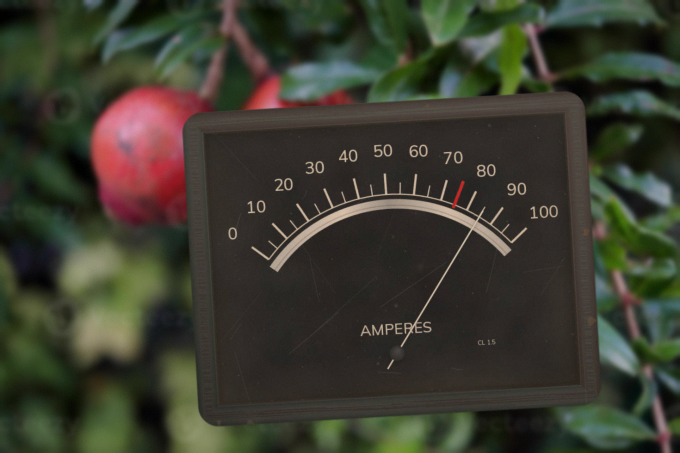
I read 85 A
